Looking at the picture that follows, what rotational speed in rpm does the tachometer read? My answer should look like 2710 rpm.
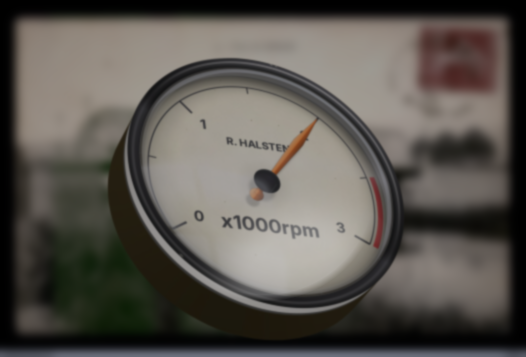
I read 2000 rpm
